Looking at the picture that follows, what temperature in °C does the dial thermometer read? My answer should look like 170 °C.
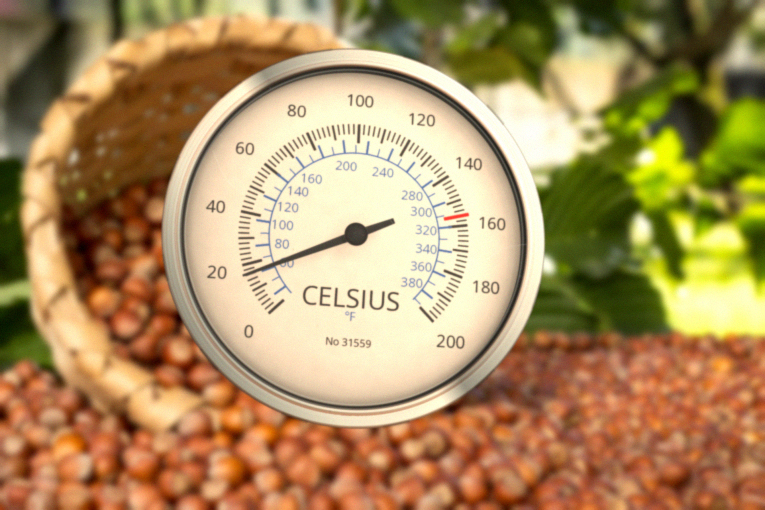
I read 16 °C
